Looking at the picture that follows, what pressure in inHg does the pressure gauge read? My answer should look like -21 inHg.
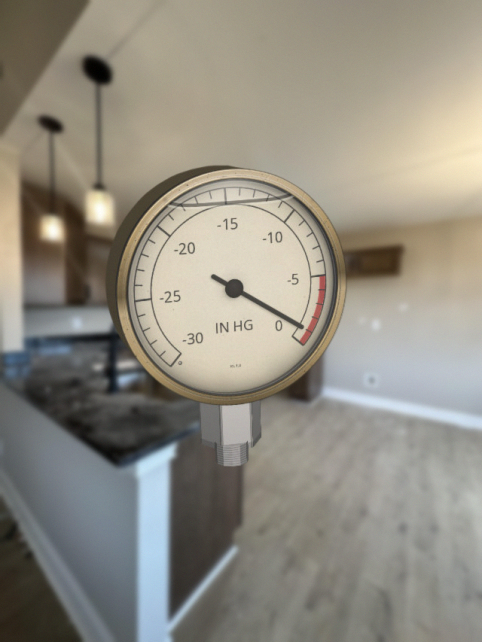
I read -1 inHg
